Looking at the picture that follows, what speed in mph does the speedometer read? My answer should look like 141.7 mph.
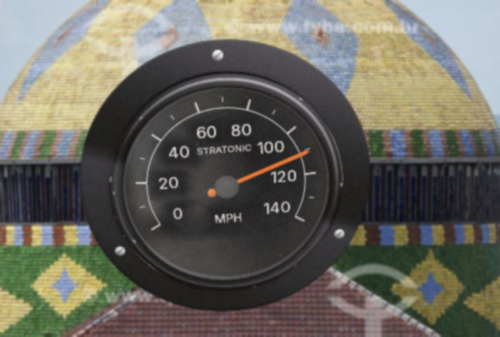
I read 110 mph
